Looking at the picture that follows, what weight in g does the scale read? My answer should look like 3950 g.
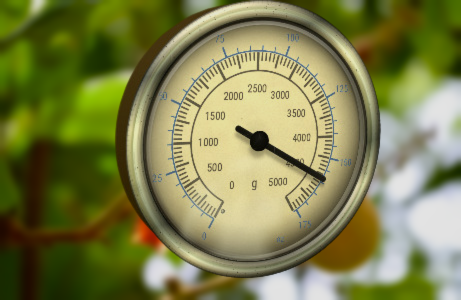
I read 4500 g
